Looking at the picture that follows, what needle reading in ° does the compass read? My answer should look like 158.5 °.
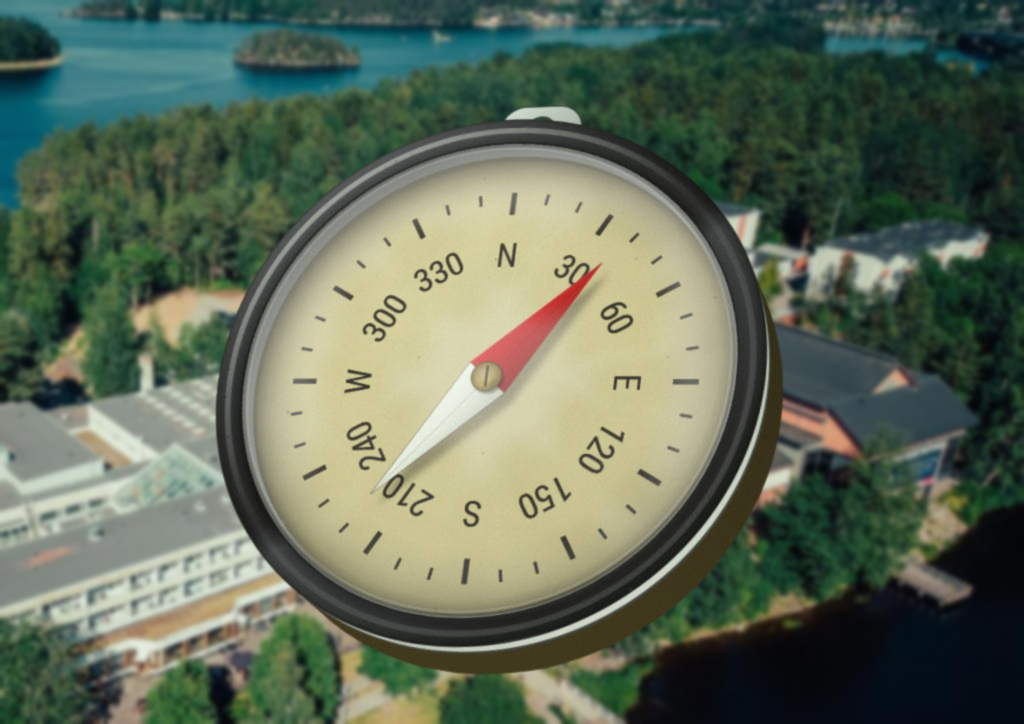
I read 40 °
